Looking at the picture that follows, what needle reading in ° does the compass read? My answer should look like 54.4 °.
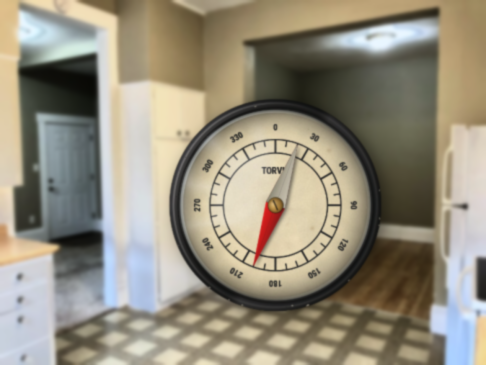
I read 200 °
